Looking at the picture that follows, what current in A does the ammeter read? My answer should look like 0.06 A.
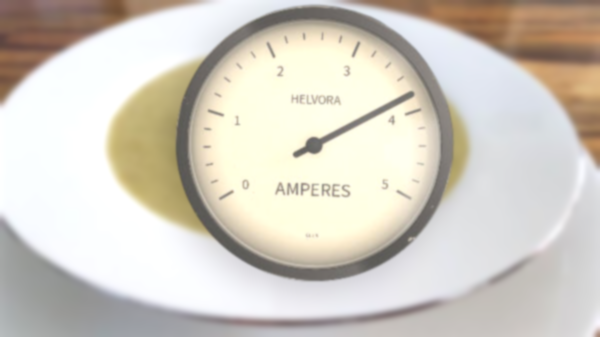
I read 3.8 A
